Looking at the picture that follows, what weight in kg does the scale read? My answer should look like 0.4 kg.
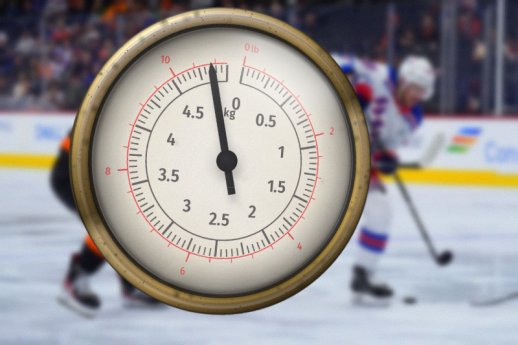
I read 4.85 kg
